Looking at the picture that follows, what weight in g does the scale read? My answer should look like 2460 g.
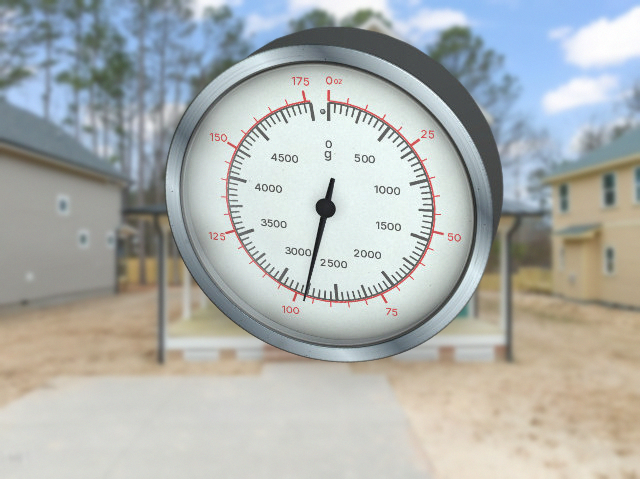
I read 2750 g
